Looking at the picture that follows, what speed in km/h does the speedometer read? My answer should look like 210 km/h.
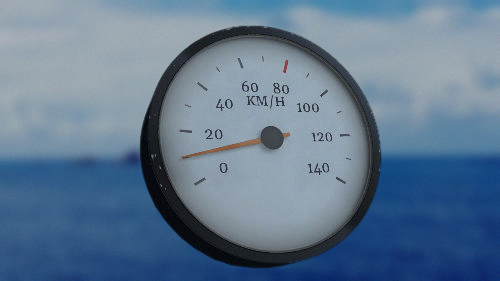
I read 10 km/h
